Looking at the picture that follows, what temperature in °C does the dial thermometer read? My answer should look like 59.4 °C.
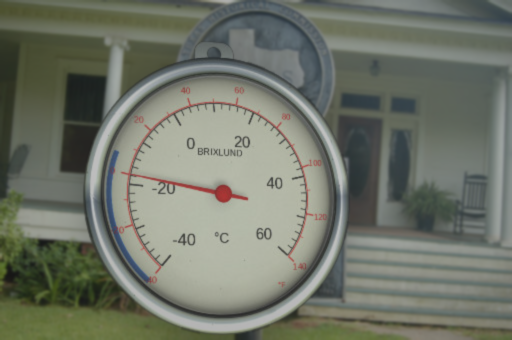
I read -18 °C
